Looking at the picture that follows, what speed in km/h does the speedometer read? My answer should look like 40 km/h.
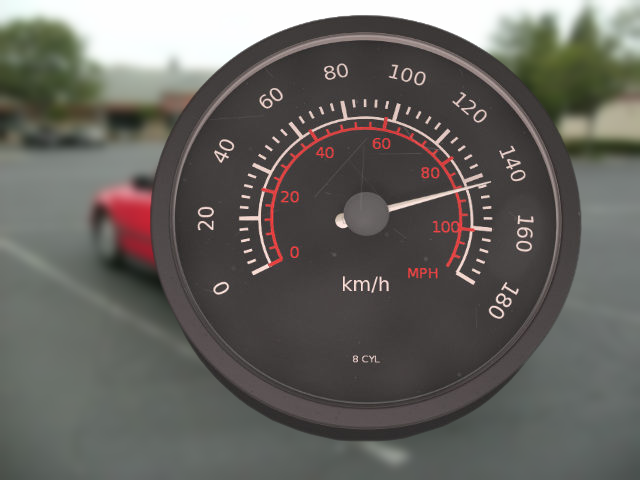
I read 144 km/h
